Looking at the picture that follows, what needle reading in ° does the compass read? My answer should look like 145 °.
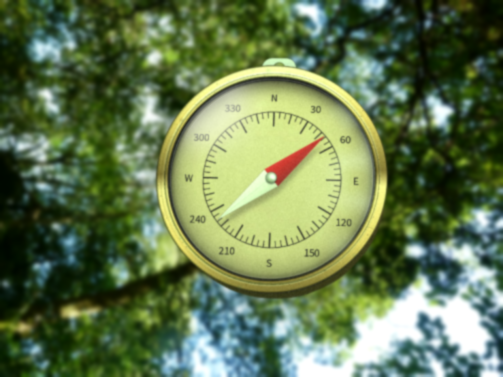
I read 50 °
